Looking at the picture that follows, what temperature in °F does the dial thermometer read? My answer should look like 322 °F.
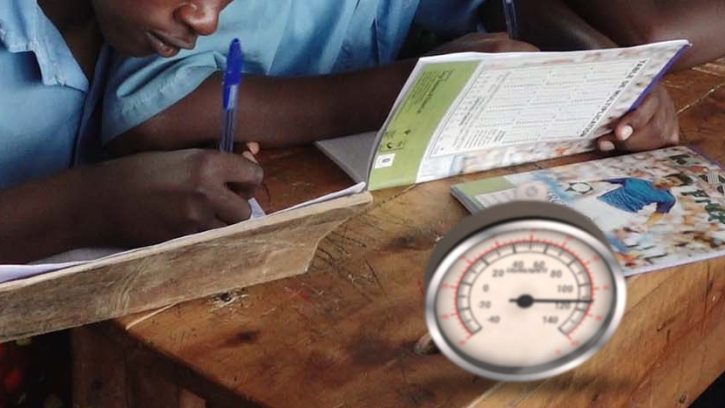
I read 110 °F
